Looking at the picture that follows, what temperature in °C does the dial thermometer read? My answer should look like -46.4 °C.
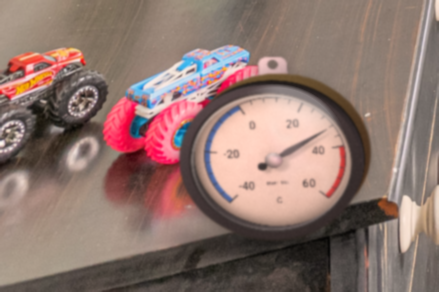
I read 32 °C
